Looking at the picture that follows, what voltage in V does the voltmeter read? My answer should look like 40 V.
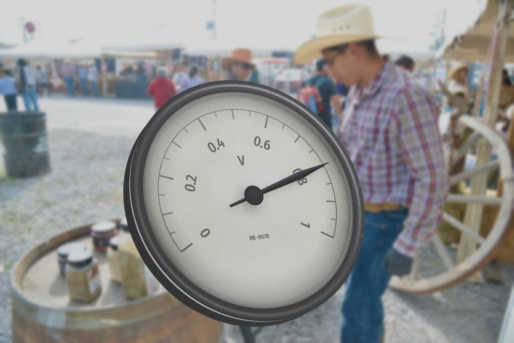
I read 0.8 V
